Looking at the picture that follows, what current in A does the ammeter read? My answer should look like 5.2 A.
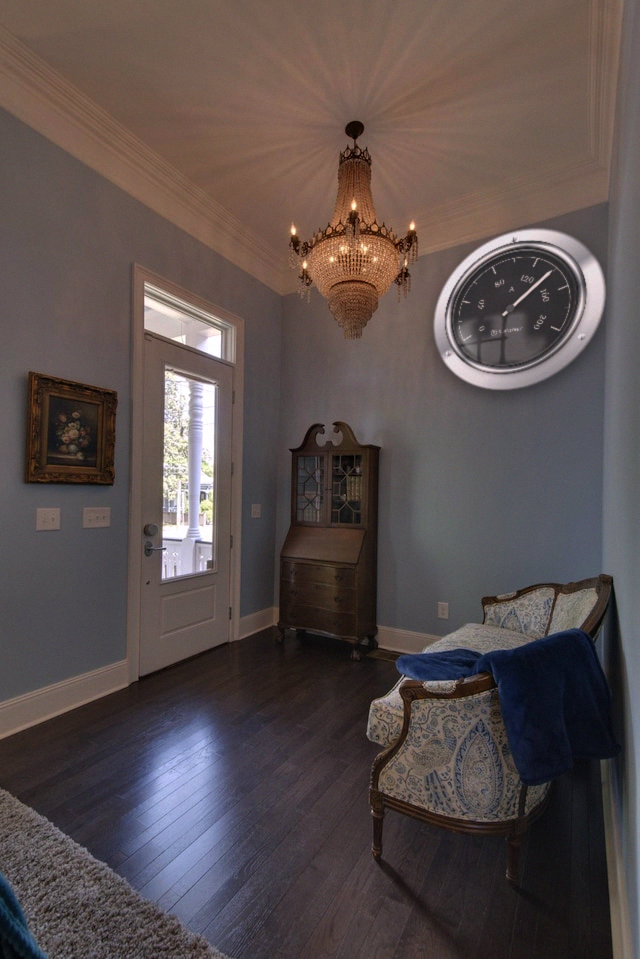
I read 140 A
